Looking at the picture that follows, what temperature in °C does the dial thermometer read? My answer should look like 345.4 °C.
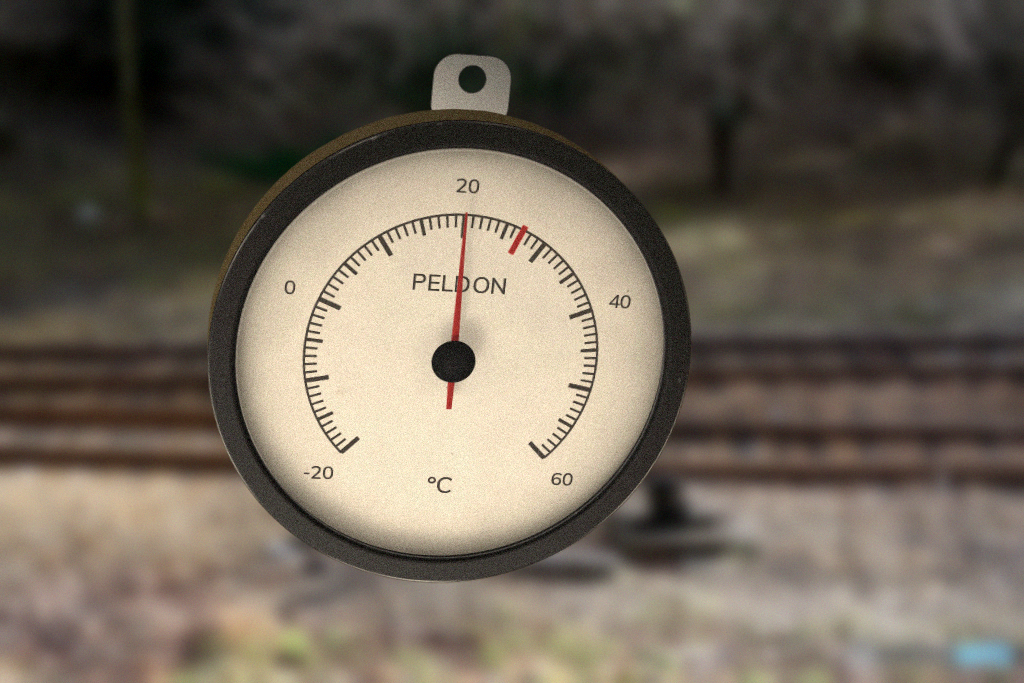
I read 20 °C
